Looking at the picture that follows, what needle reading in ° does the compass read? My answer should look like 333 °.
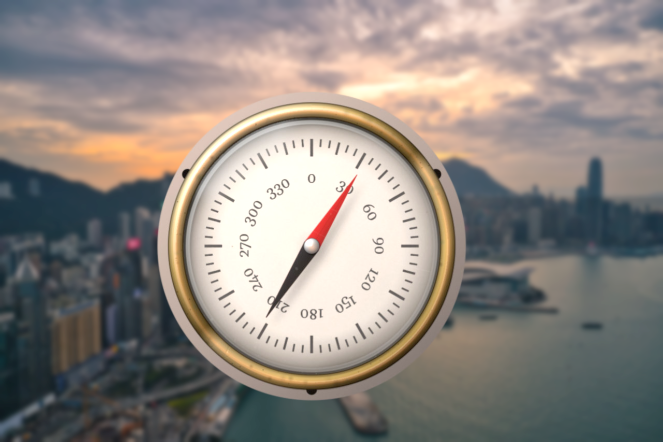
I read 32.5 °
